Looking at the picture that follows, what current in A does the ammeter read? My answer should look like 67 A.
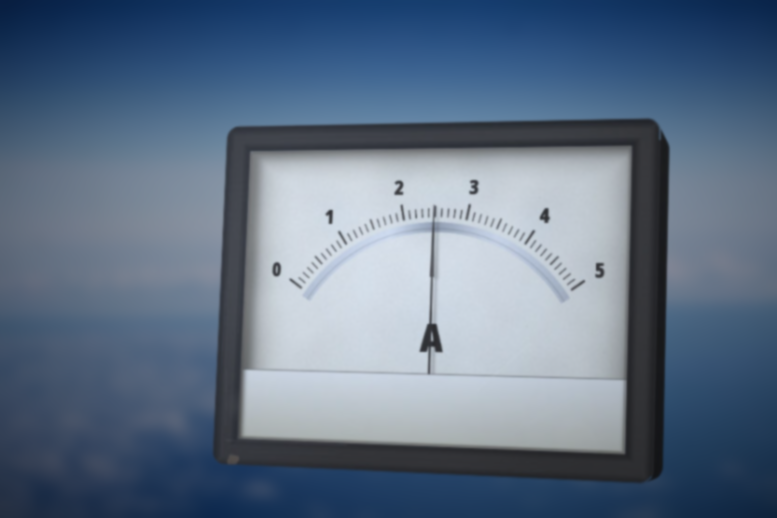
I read 2.5 A
